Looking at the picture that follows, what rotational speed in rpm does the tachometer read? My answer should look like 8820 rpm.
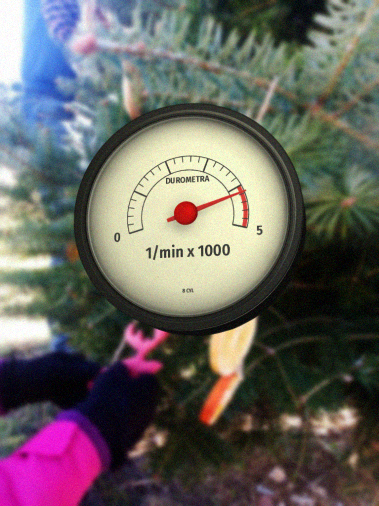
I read 4200 rpm
